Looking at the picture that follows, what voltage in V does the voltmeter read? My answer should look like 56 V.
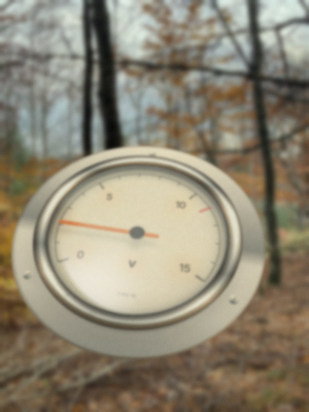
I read 2 V
